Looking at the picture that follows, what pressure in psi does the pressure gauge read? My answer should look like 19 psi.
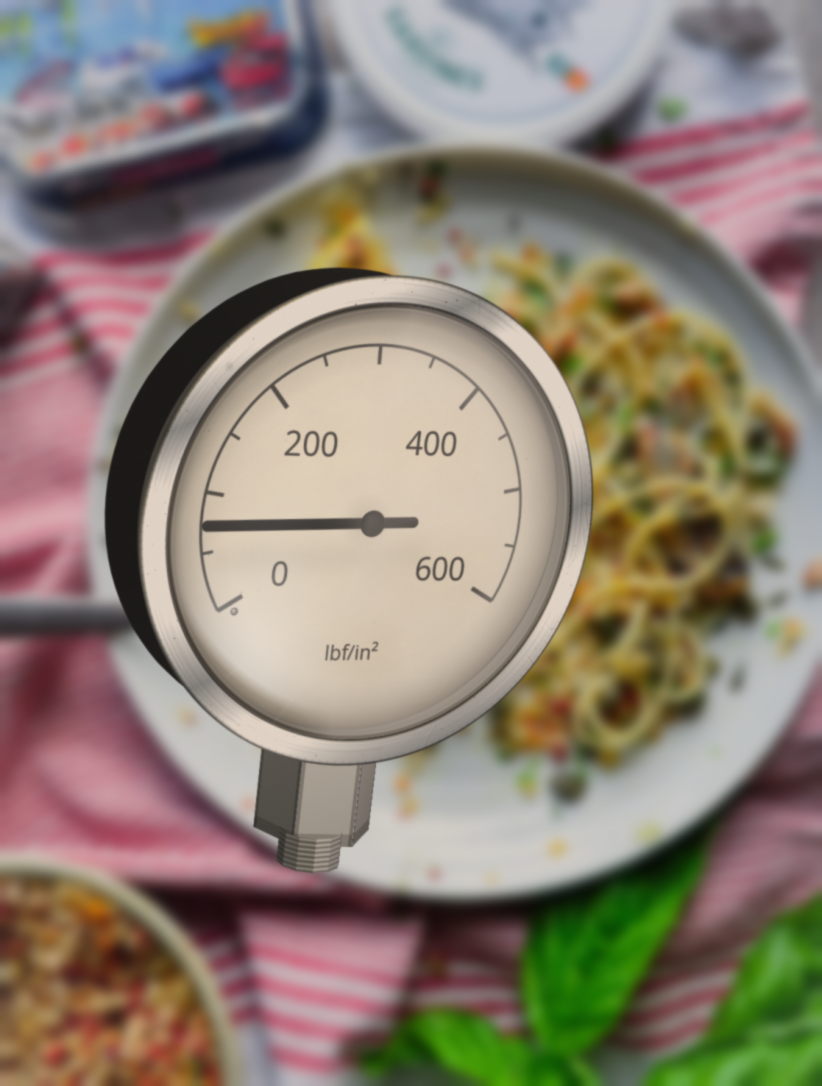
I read 75 psi
